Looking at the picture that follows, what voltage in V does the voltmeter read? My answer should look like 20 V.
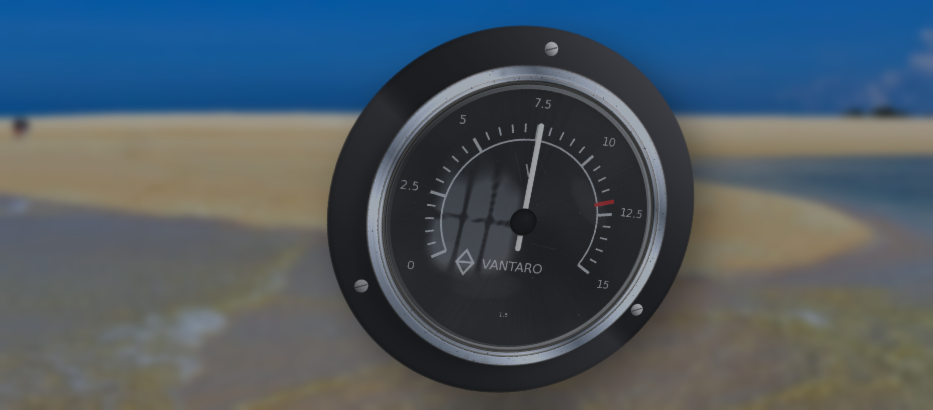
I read 7.5 V
